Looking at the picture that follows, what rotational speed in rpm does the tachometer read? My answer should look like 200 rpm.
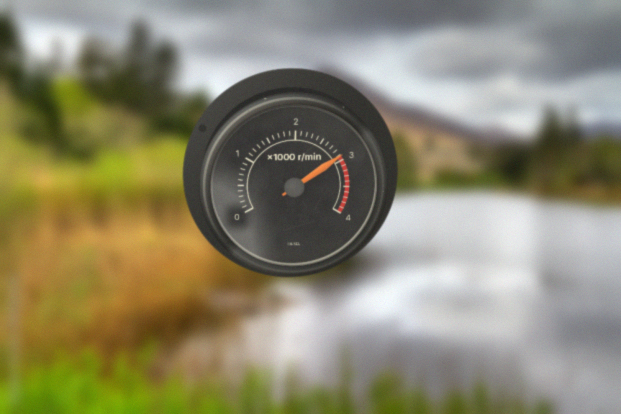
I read 2900 rpm
